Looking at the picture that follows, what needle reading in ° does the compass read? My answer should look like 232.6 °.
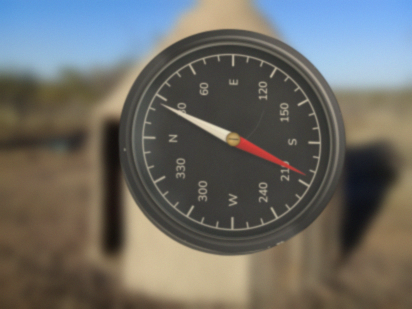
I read 205 °
